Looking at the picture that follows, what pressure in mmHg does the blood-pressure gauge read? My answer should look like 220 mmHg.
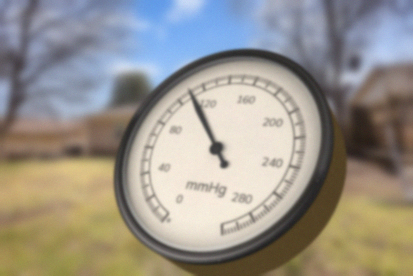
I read 110 mmHg
